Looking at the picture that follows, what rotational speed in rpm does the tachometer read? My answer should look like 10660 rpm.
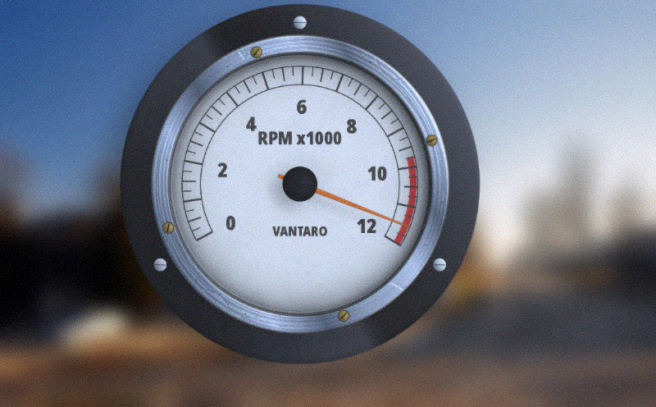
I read 11500 rpm
